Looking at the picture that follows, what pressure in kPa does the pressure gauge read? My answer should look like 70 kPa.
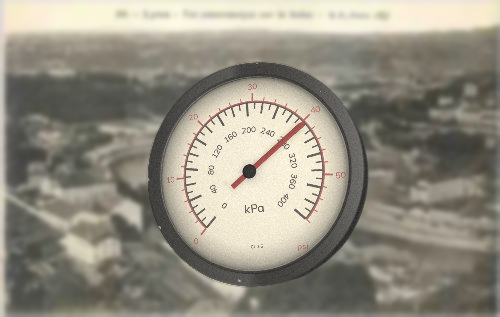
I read 280 kPa
